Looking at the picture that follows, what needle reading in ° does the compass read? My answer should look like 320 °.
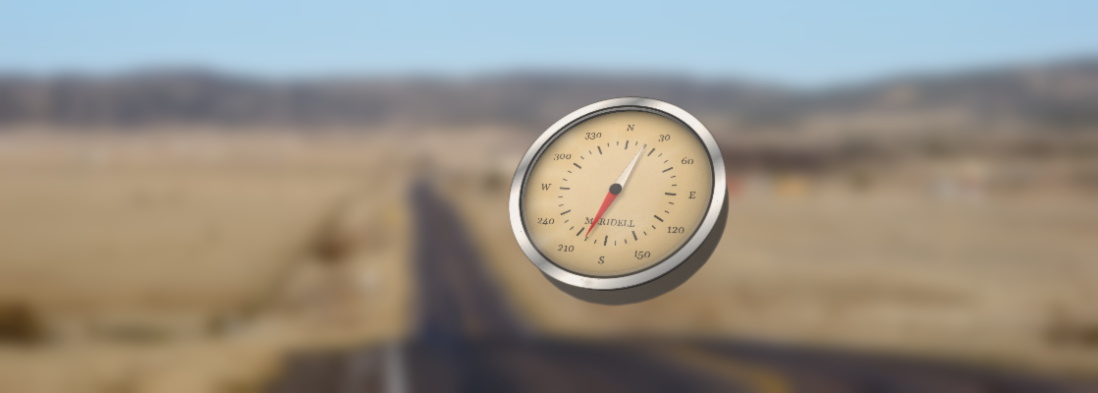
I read 200 °
